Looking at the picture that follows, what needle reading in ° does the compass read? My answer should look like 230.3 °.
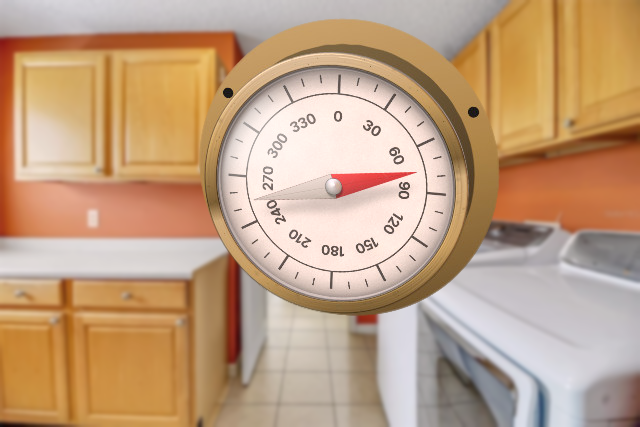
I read 75 °
